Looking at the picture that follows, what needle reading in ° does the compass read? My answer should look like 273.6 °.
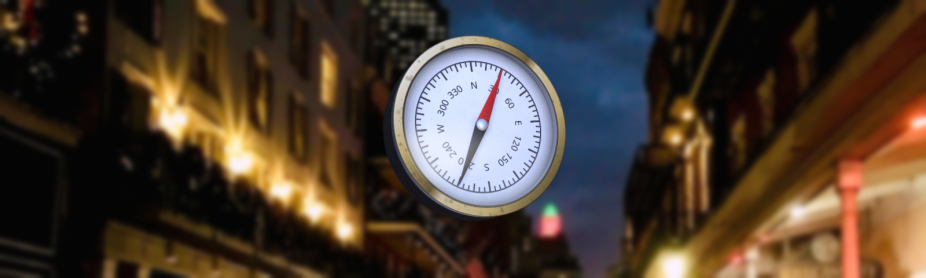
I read 30 °
